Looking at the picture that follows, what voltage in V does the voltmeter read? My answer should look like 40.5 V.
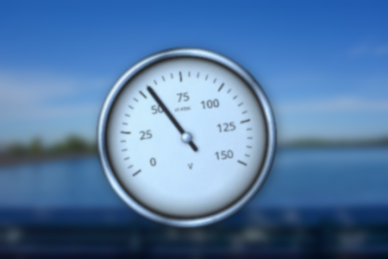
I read 55 V
